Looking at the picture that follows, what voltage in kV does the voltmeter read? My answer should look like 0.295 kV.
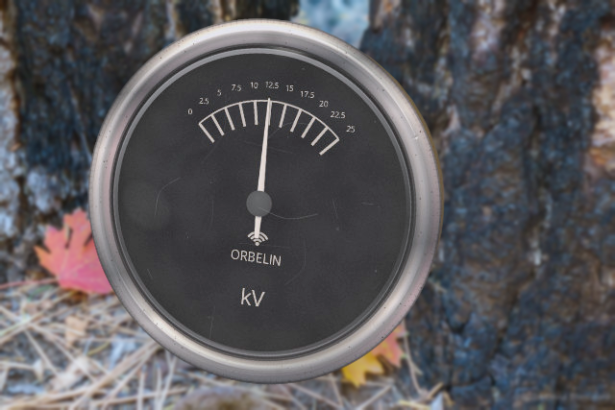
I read 12.5 kV
